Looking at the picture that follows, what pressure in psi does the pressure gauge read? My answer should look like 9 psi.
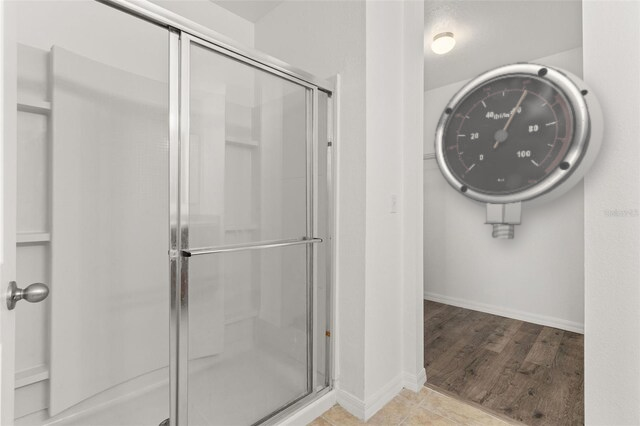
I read 60 psi
